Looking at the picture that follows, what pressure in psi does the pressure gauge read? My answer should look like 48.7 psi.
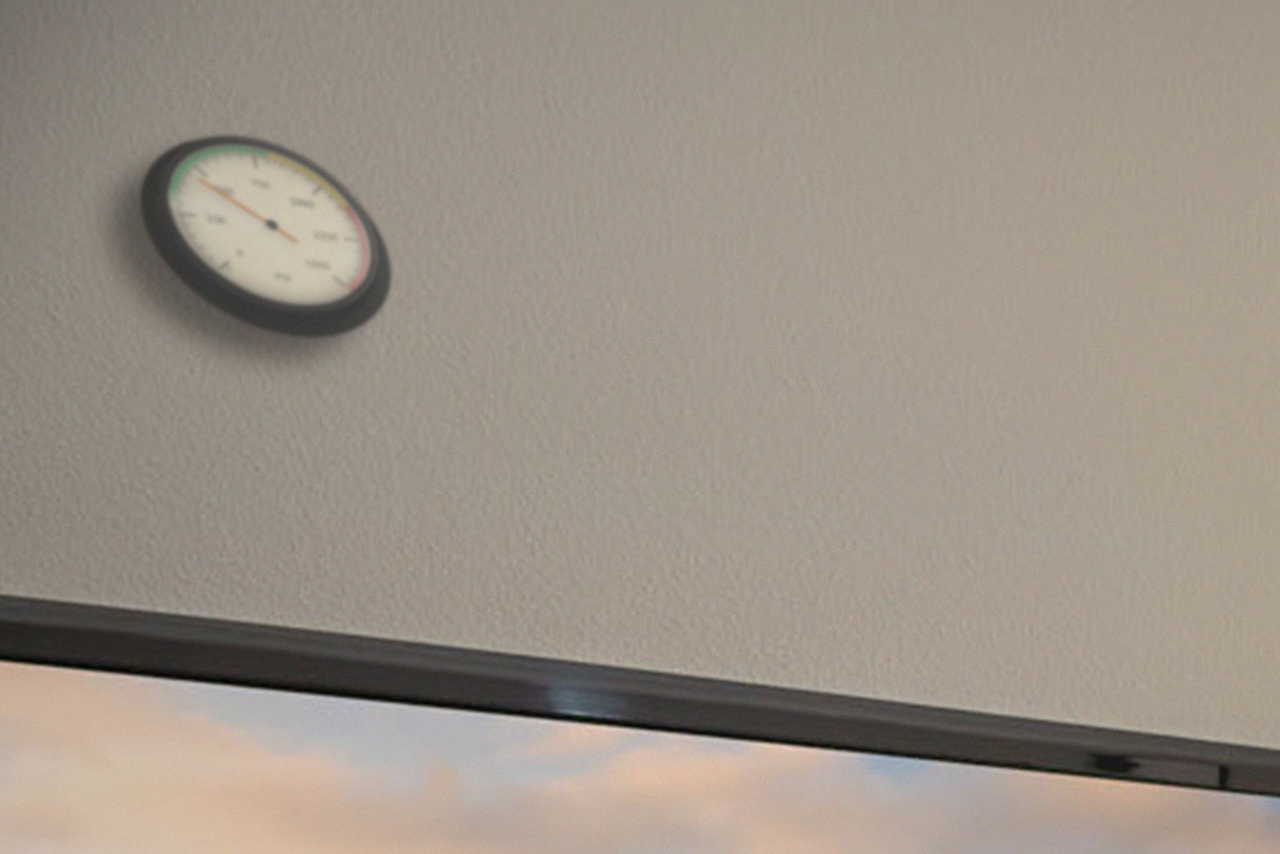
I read 450 psi
